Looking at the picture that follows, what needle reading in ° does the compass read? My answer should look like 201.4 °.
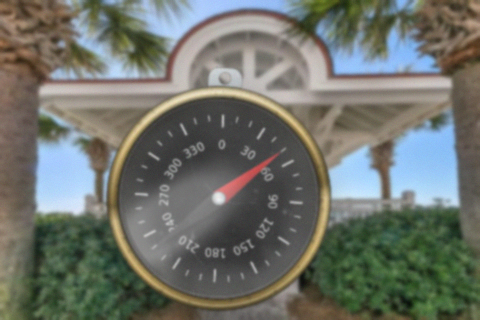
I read 50 °
